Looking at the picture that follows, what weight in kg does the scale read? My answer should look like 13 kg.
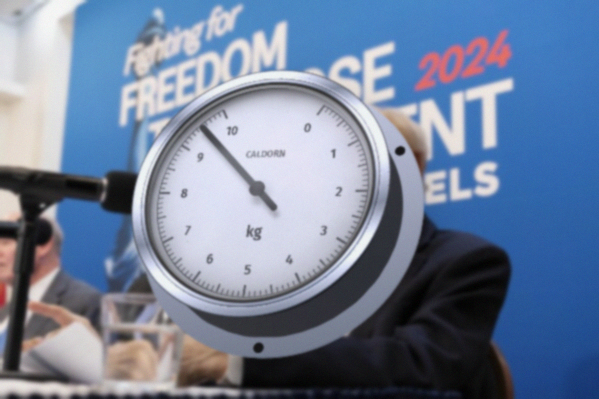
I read 9.5 kg
